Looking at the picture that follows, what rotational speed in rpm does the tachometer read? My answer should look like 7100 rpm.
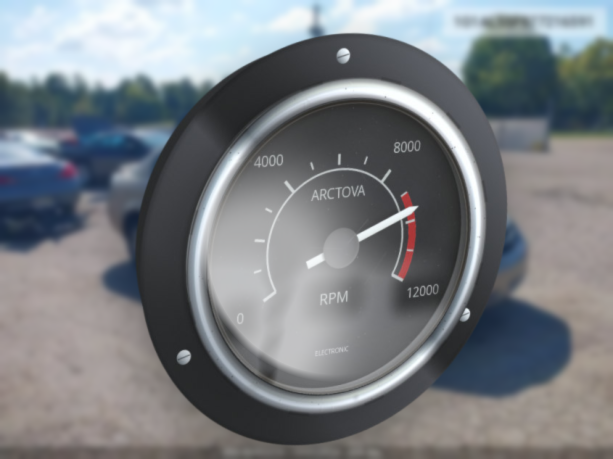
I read 9500 rpm
